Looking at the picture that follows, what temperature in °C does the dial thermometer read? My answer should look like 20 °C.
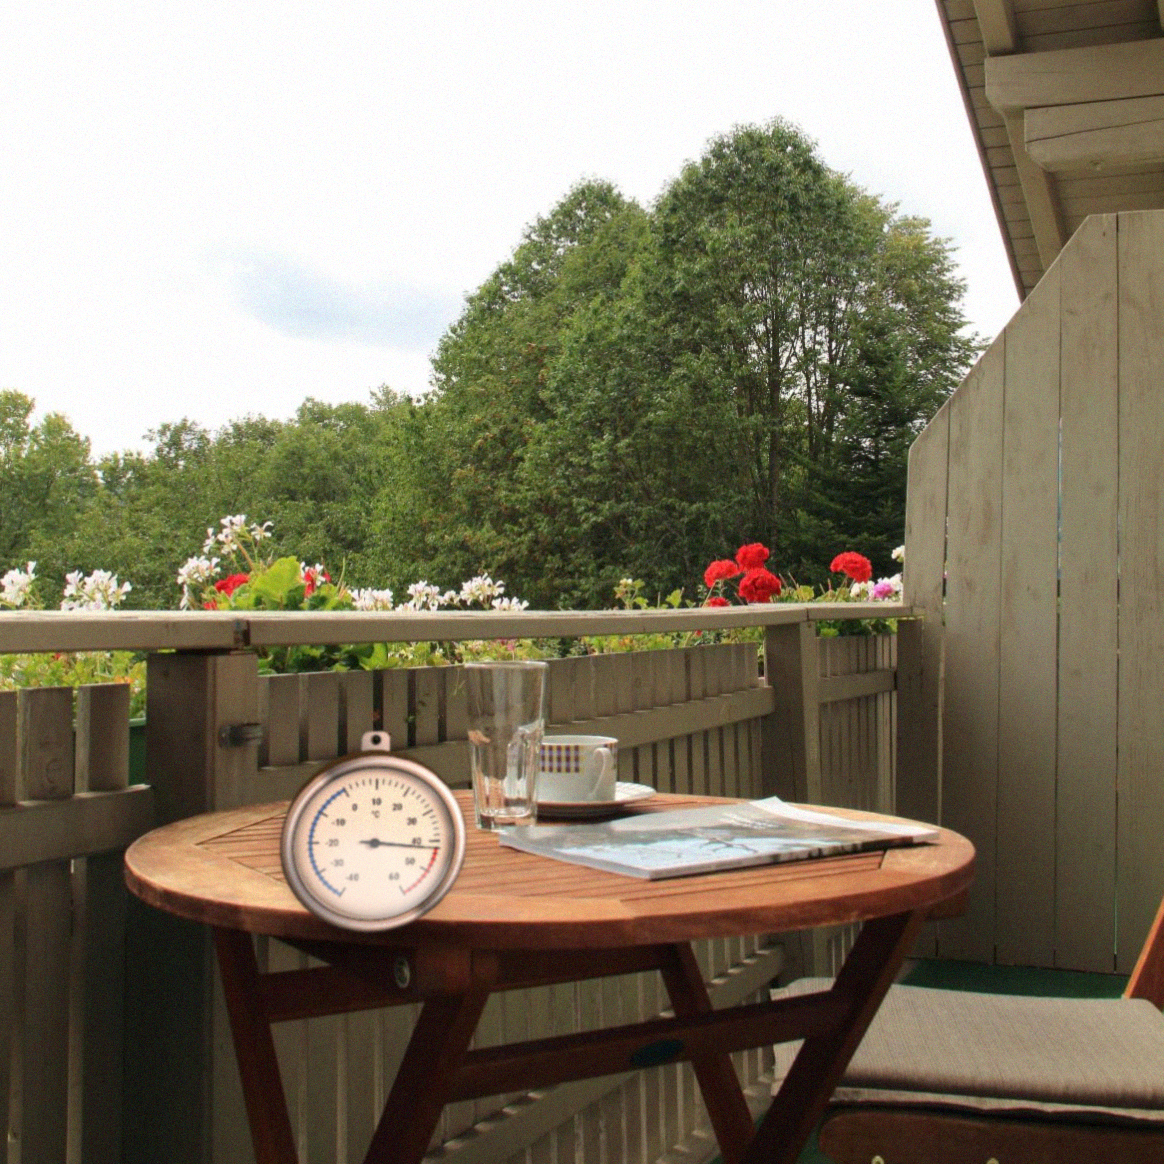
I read 42 °C
